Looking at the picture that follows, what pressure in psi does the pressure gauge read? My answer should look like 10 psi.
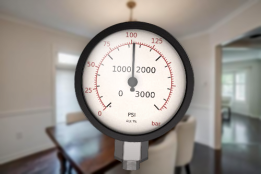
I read 1500 psi
